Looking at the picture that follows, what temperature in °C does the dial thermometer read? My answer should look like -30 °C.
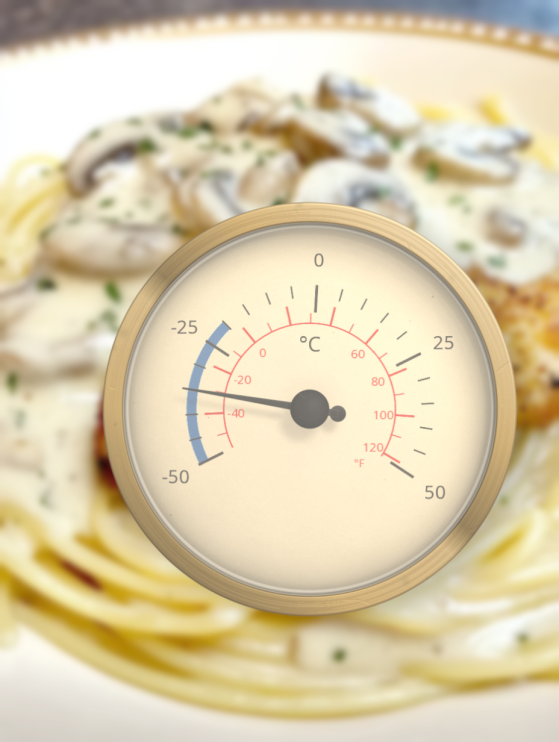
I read -35 °C
